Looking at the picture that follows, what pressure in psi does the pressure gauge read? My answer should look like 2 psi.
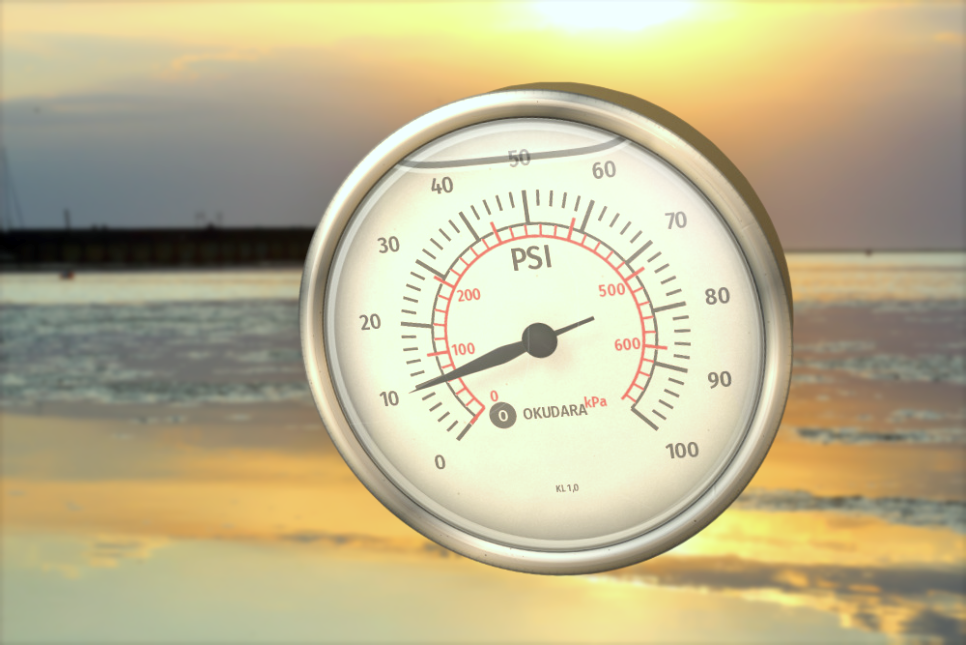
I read 10 psi
